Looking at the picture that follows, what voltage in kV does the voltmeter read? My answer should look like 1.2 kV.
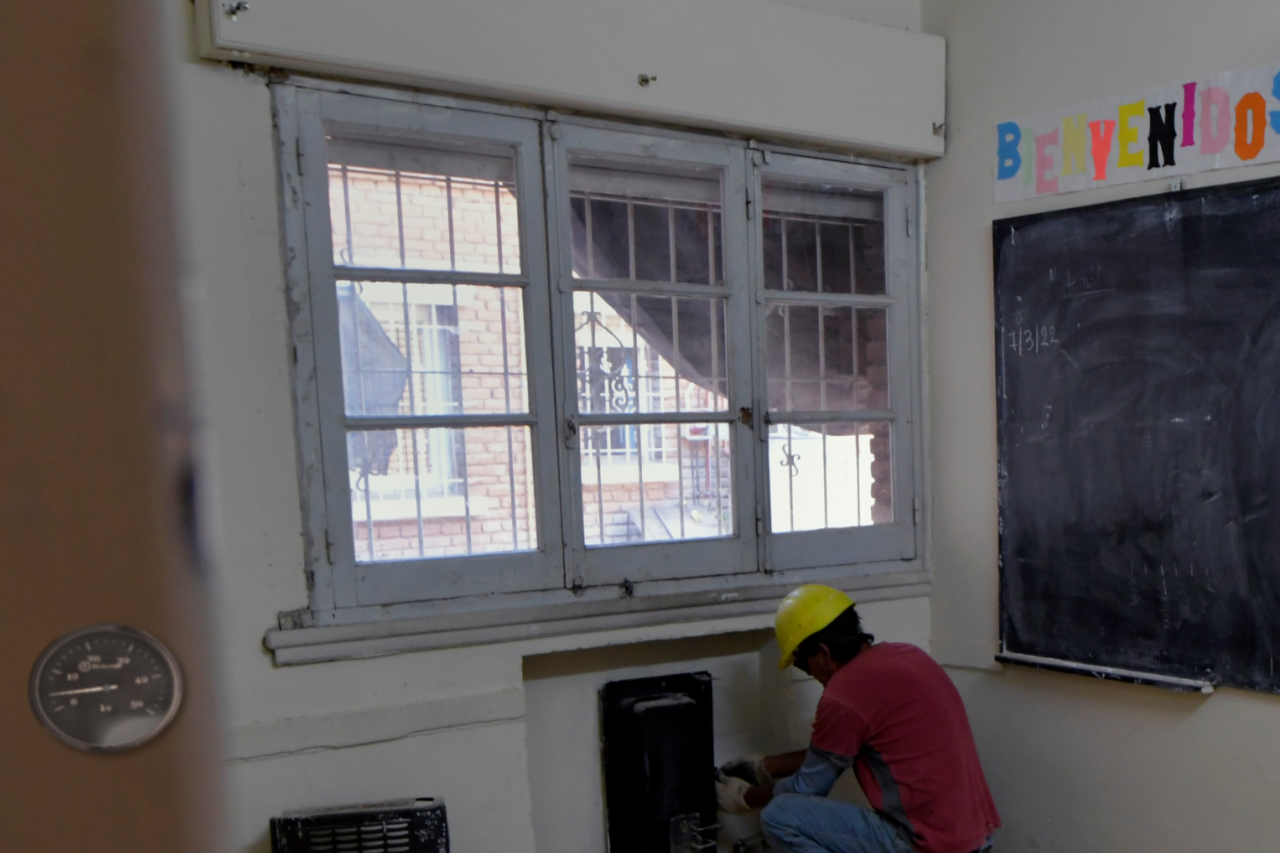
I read 4 kV
